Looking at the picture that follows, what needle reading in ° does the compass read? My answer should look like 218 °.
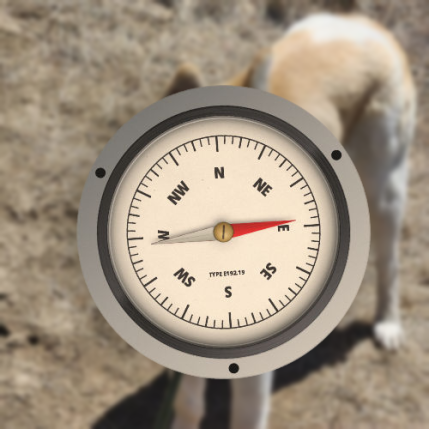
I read 85 °
